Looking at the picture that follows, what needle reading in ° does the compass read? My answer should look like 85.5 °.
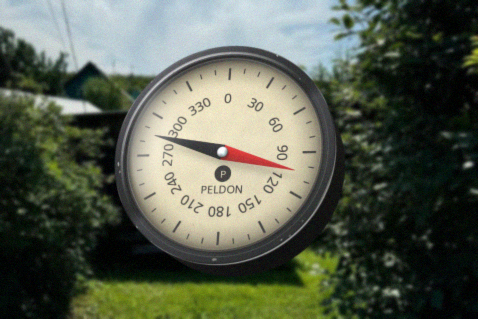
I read 105 °
